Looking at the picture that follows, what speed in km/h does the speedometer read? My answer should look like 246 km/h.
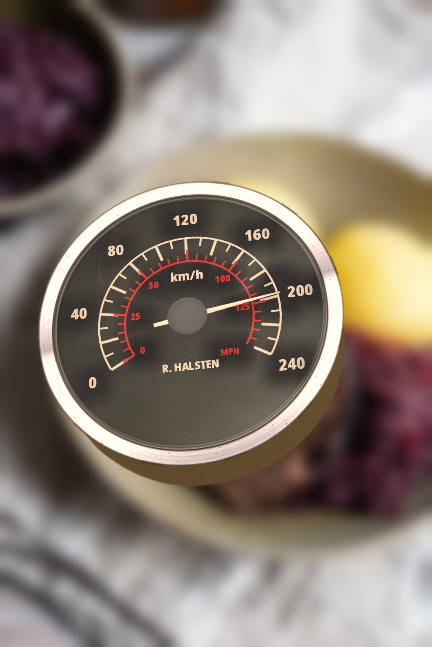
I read 200 km/h
